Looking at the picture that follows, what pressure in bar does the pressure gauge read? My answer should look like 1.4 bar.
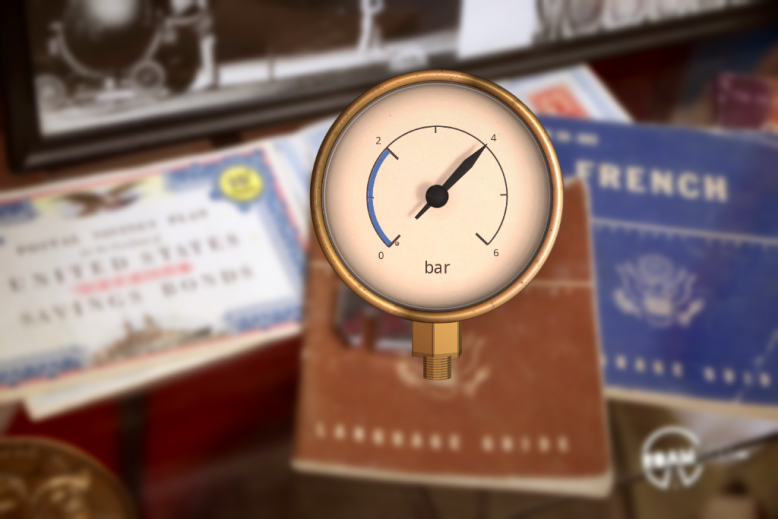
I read 4 bar
